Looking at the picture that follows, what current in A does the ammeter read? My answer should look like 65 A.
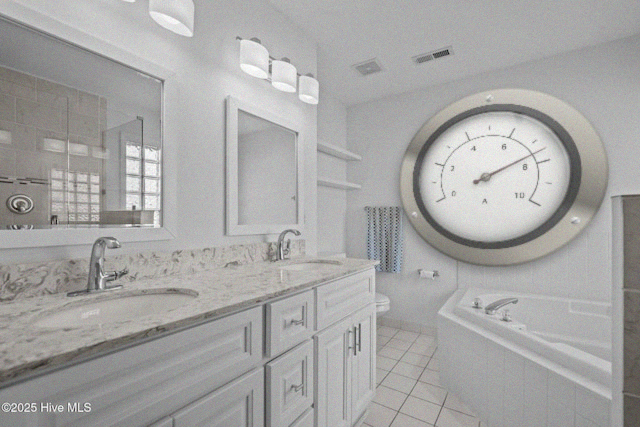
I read 7.5 A
